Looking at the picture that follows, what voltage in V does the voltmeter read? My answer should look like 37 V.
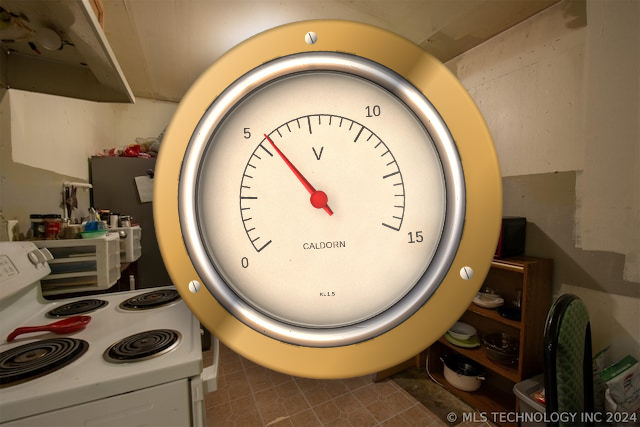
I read 5.5 V
